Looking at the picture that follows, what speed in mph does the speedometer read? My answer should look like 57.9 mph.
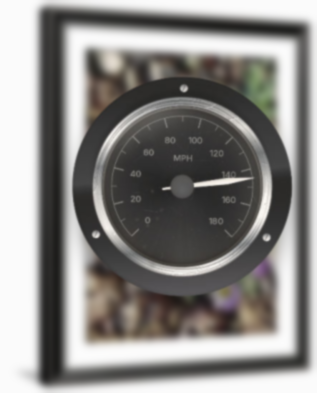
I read 145 mph
